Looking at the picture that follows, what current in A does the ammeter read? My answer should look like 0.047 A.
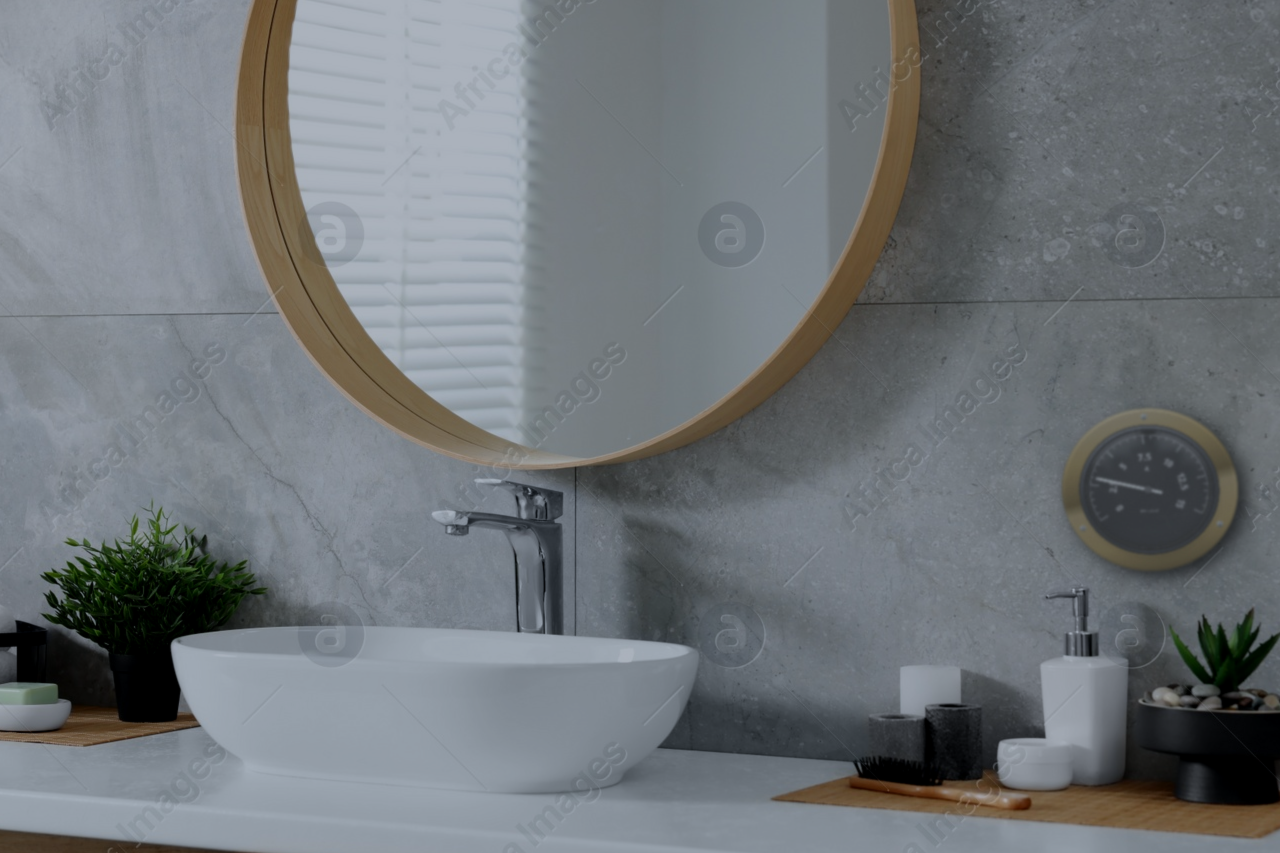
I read 3 A
